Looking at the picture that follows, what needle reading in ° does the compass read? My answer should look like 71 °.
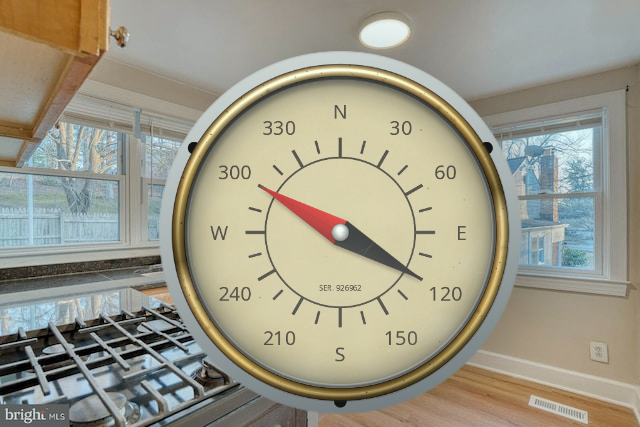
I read 300 °
